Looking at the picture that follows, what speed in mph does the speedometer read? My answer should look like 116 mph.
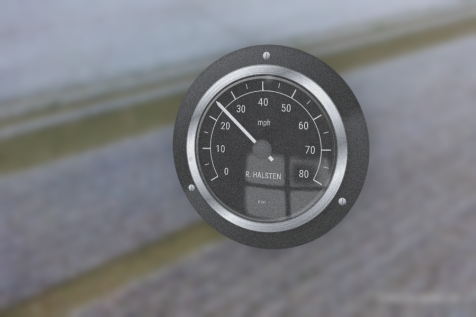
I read 25 mph
